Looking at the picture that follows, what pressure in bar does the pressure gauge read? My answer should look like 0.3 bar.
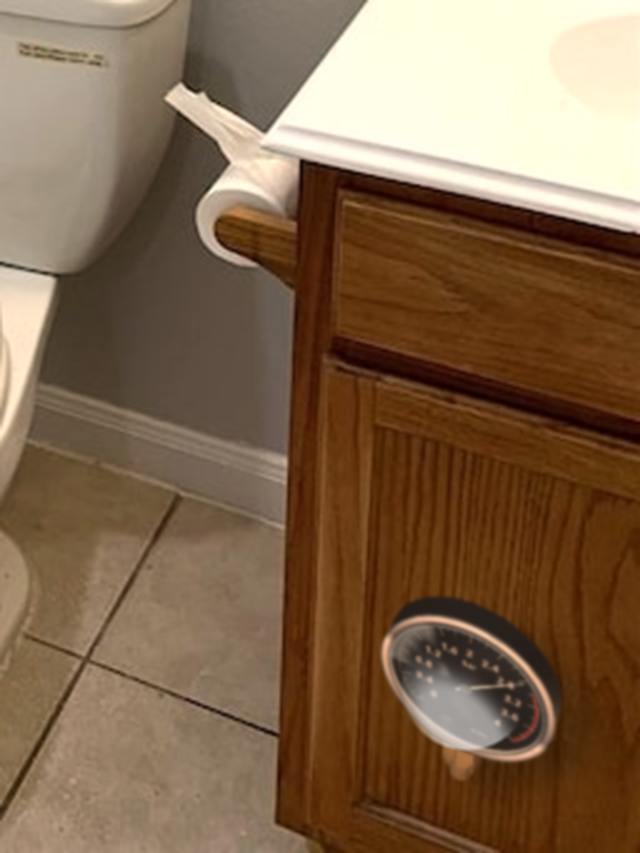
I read 2.8 bar
